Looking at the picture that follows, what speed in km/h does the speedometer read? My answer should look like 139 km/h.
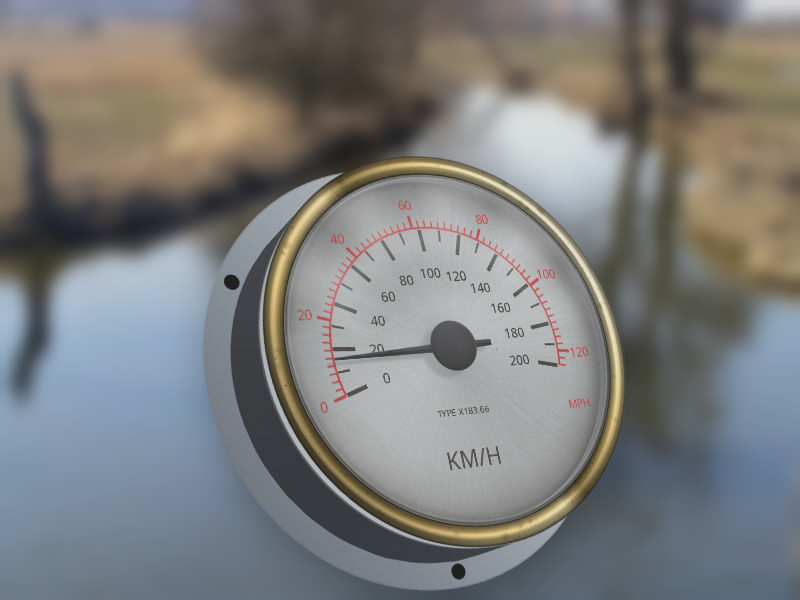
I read 15 km/h
